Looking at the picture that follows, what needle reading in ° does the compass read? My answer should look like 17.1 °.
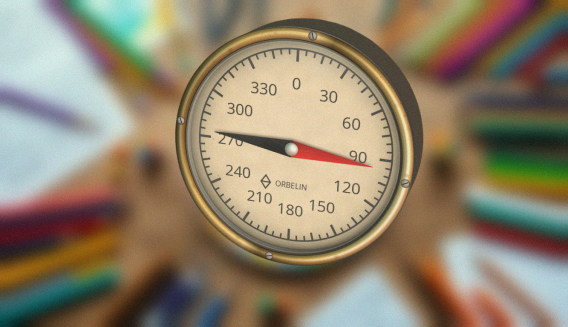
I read 95 °
